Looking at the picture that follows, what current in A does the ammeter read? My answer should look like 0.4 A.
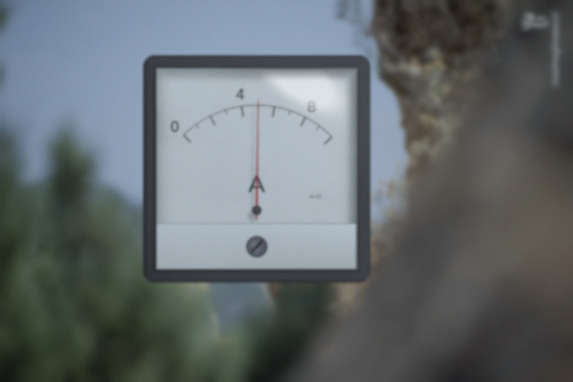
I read 5 A
